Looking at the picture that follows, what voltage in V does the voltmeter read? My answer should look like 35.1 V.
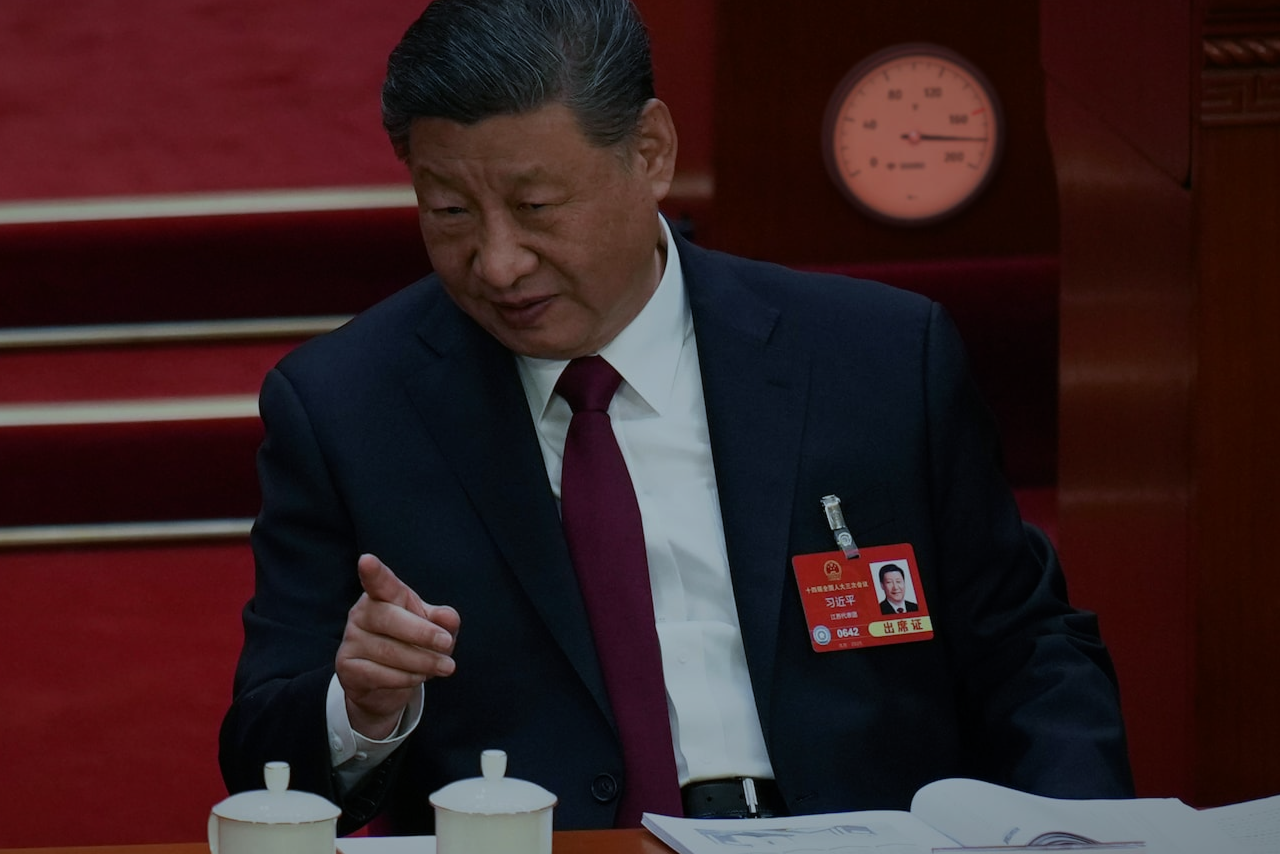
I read 180 V
